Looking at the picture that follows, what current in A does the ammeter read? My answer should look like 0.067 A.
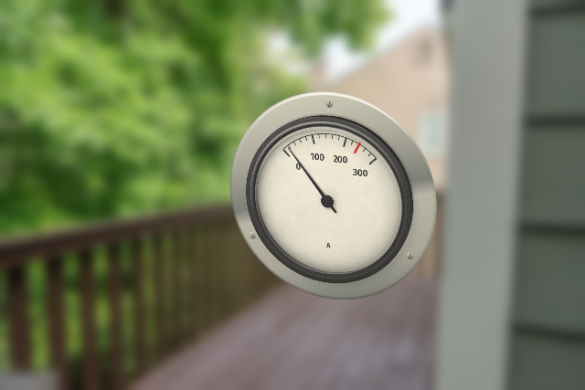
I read 20 A
